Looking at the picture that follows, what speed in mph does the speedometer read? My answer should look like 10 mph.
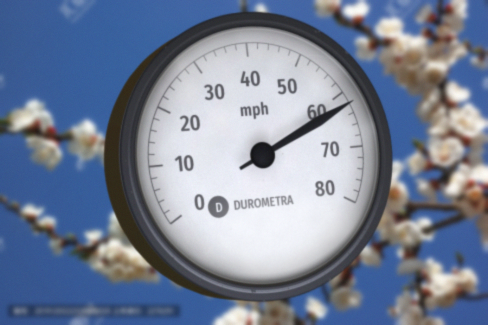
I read 62 mph
